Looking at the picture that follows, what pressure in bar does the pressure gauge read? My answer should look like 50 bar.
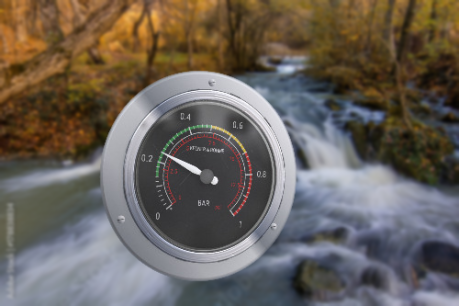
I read 0.24 bar
